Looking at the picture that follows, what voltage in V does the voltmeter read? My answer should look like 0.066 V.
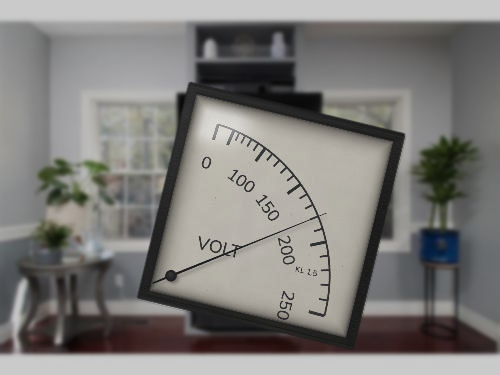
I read 180 V
